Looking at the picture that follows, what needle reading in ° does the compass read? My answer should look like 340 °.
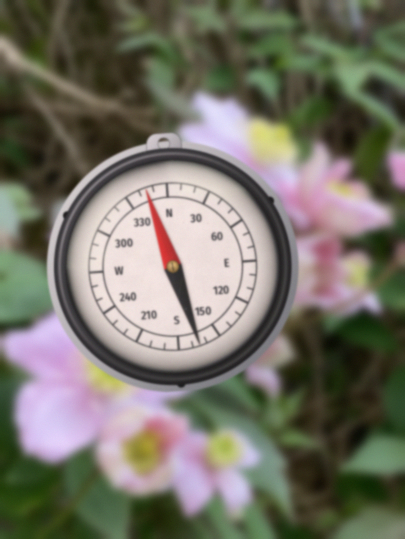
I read 345 °
